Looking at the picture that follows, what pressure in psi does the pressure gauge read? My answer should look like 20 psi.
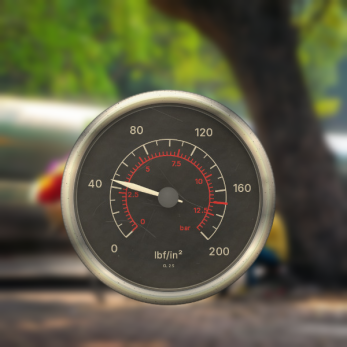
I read 45 psi
